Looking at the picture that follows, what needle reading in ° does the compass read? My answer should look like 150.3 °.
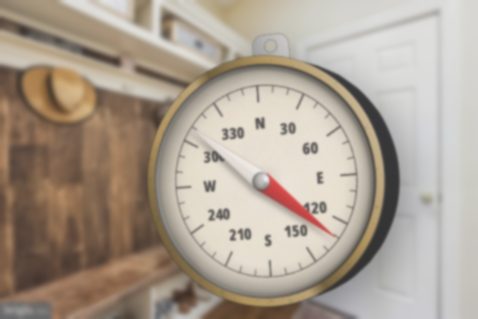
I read 130 °
